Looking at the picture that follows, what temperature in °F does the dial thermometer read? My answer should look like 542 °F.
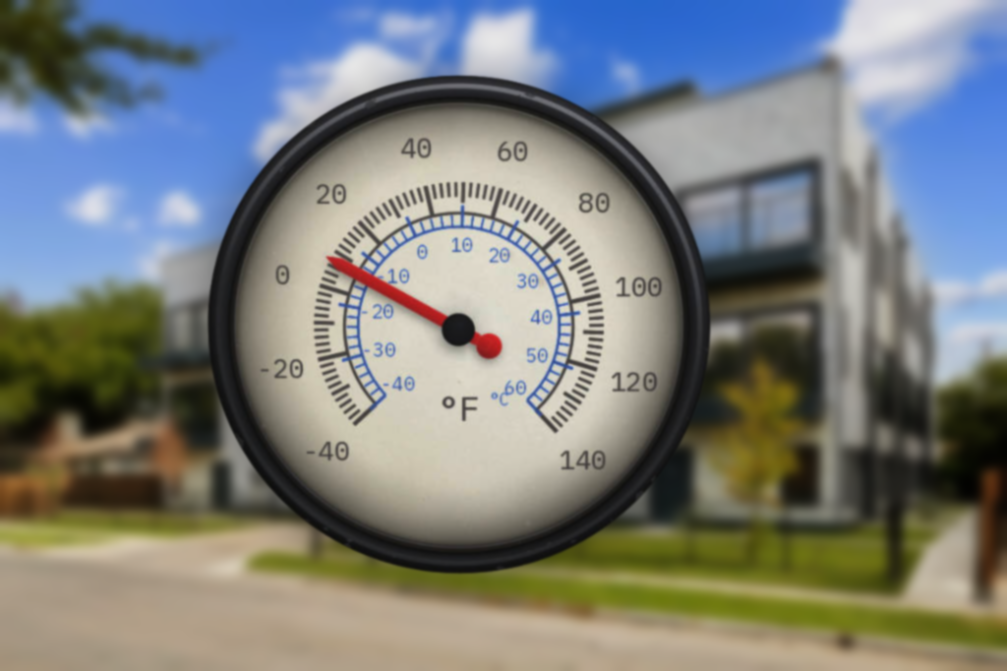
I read 8 °F
